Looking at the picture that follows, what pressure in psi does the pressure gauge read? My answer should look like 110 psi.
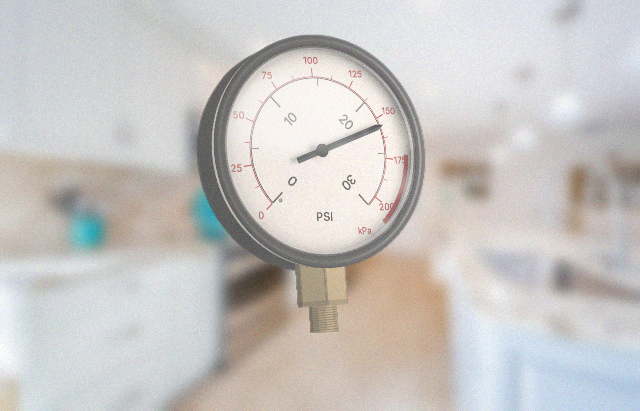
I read 22.5 psi
